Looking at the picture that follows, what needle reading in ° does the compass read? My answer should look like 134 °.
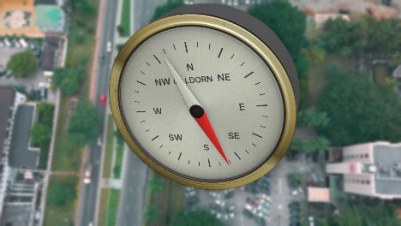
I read 160 °
